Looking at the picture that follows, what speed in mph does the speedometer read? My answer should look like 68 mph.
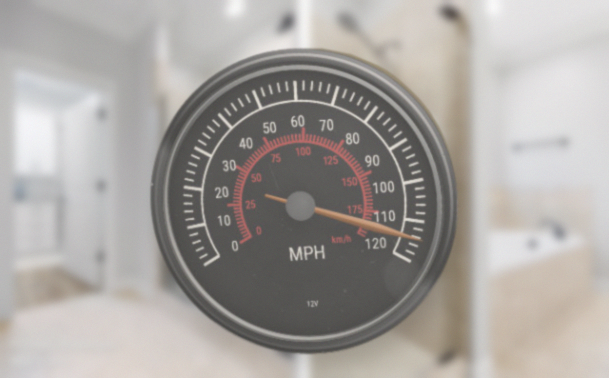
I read 114 mph
